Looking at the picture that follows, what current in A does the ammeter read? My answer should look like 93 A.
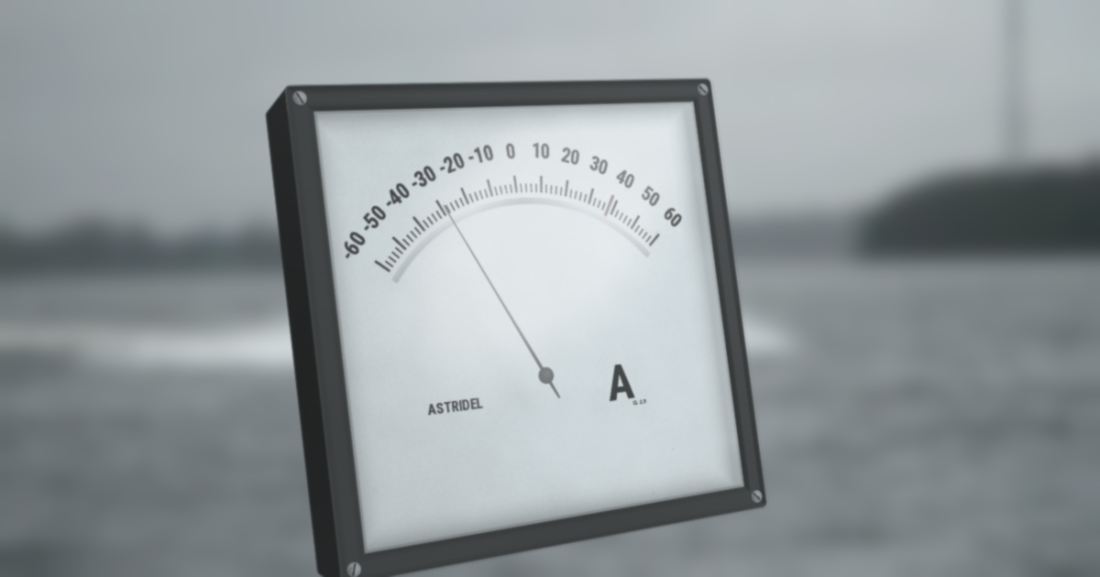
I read -30 A
